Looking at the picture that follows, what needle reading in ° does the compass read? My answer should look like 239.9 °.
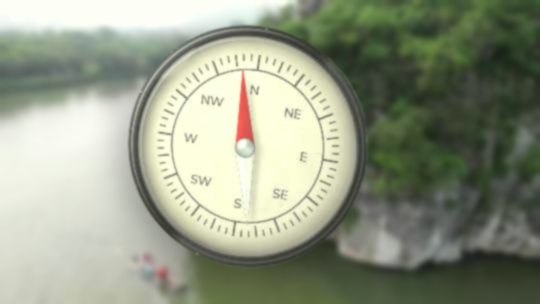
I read 350 °
